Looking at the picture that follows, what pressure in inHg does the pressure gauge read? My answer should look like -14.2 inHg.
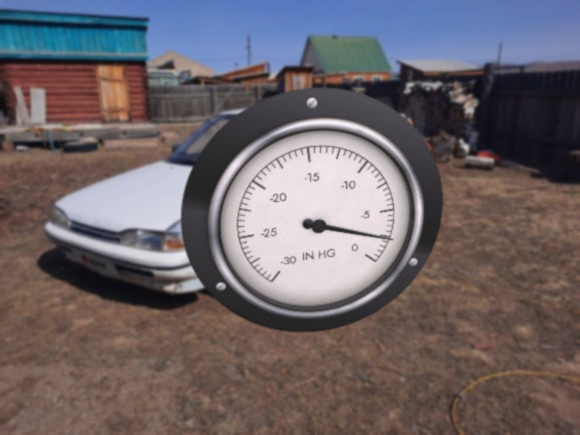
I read -2.5 inHg
